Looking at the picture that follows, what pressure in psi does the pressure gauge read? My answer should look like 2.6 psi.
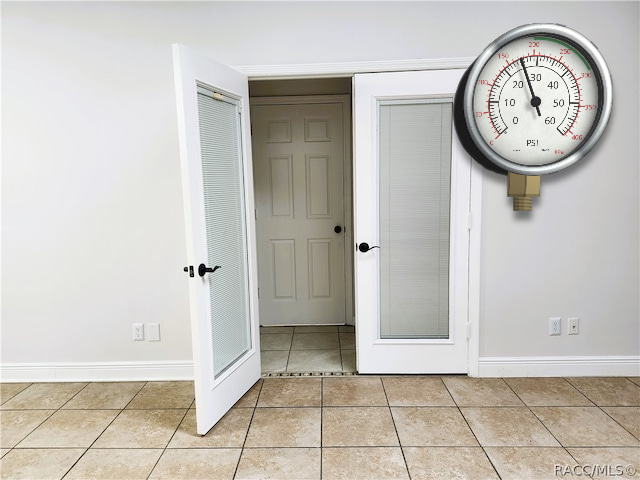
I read 25 psi
